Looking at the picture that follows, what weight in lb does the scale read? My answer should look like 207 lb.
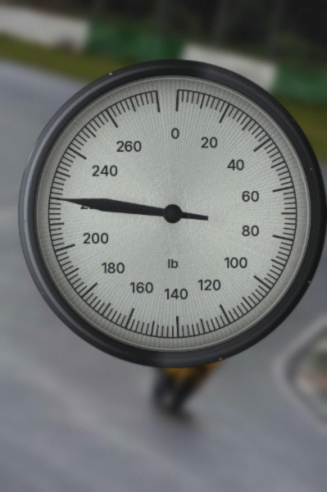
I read 220 lb
